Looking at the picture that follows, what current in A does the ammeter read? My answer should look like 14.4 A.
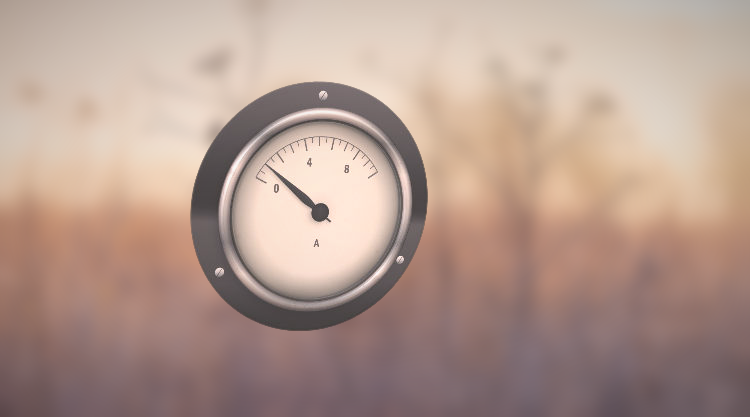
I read 1 A
